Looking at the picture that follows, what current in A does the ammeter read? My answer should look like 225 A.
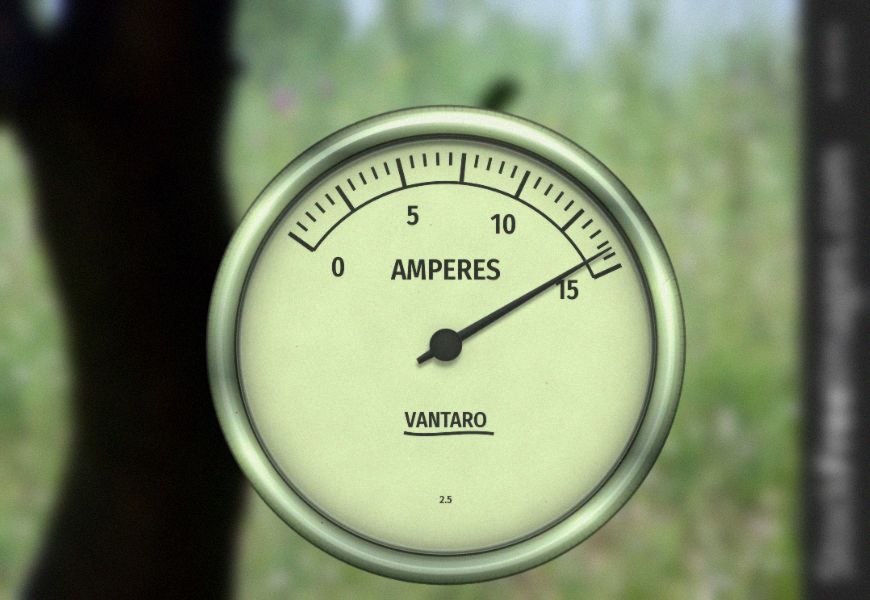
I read 14.25 A
